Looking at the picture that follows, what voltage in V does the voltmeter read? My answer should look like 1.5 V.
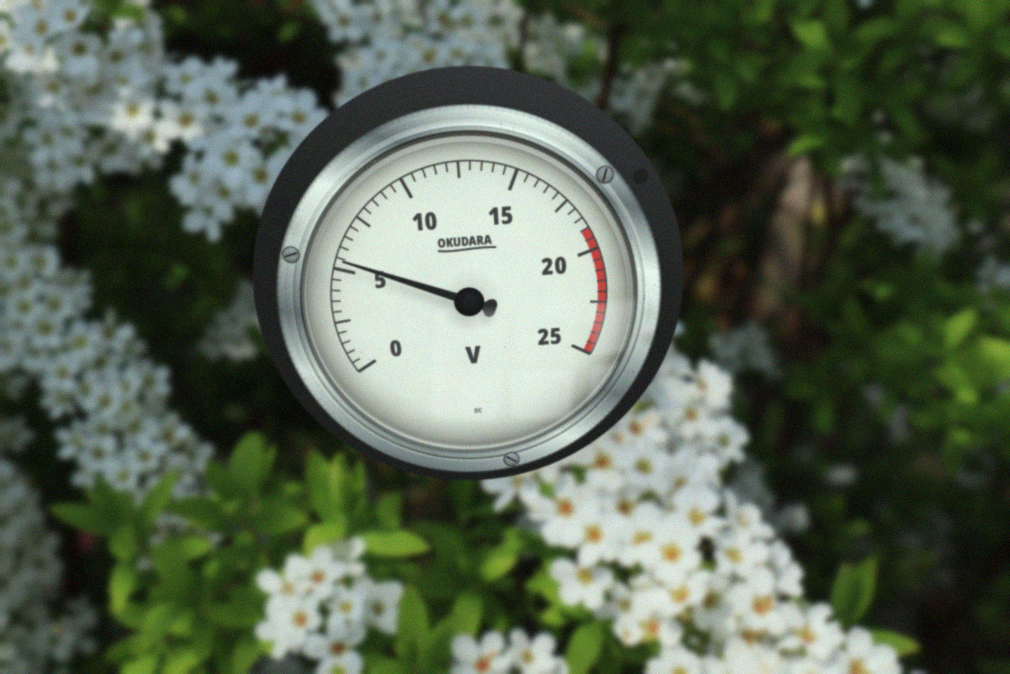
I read 5.5 V
